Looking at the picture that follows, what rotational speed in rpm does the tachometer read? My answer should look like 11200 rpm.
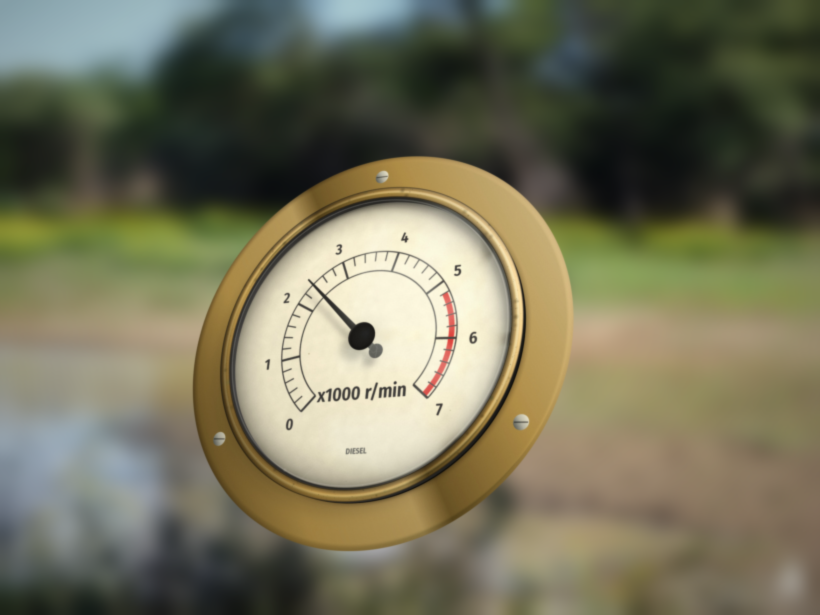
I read 2400 rpm
